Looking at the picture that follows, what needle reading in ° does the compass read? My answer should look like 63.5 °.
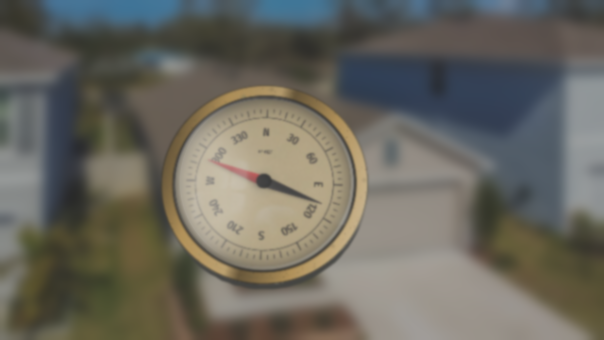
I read 290 °
